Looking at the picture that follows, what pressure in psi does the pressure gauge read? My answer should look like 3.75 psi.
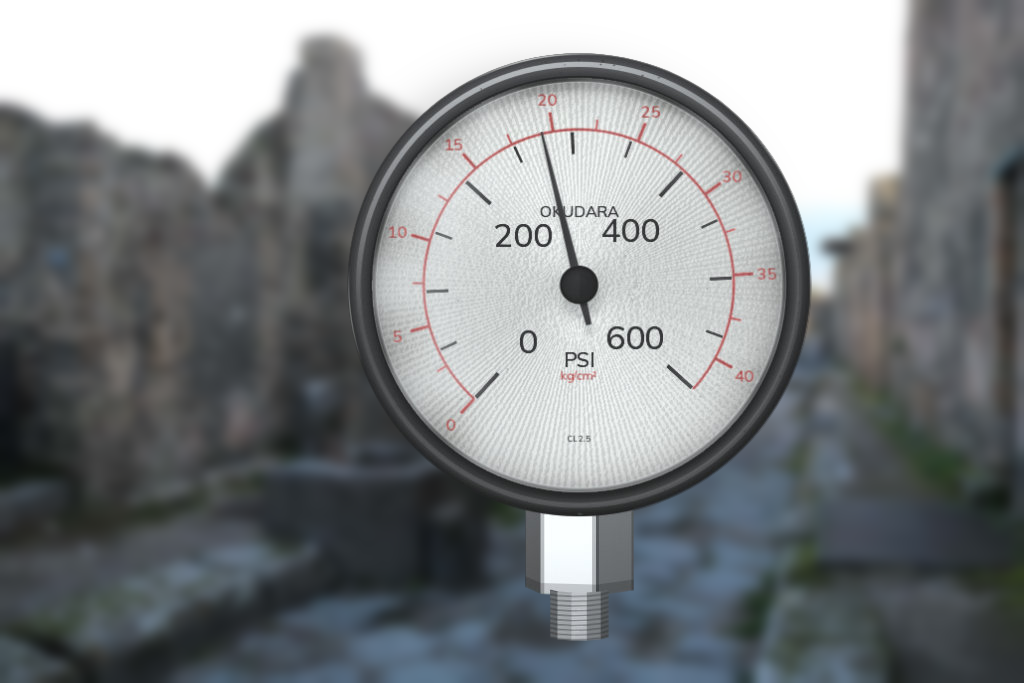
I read 275 psi
